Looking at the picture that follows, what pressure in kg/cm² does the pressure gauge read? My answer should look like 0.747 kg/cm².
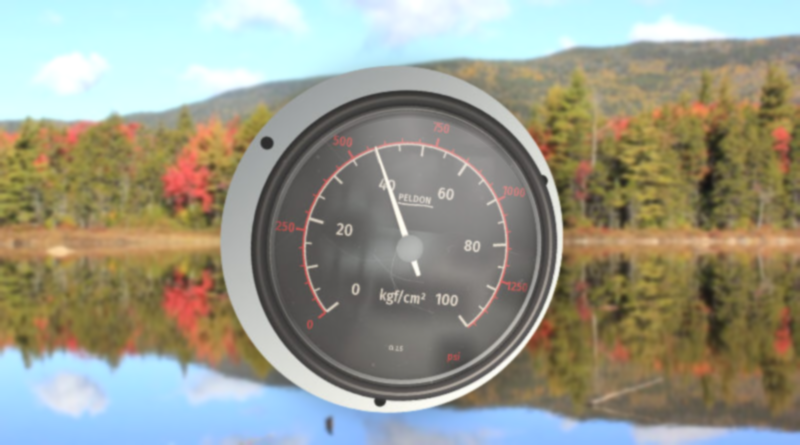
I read 40 kg/cm²
